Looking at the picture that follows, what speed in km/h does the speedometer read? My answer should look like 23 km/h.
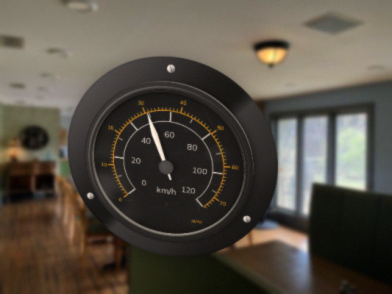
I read 50 km/h
